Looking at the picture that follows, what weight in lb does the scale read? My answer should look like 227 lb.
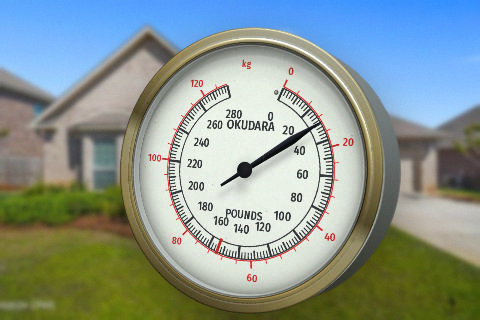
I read 30 lb
